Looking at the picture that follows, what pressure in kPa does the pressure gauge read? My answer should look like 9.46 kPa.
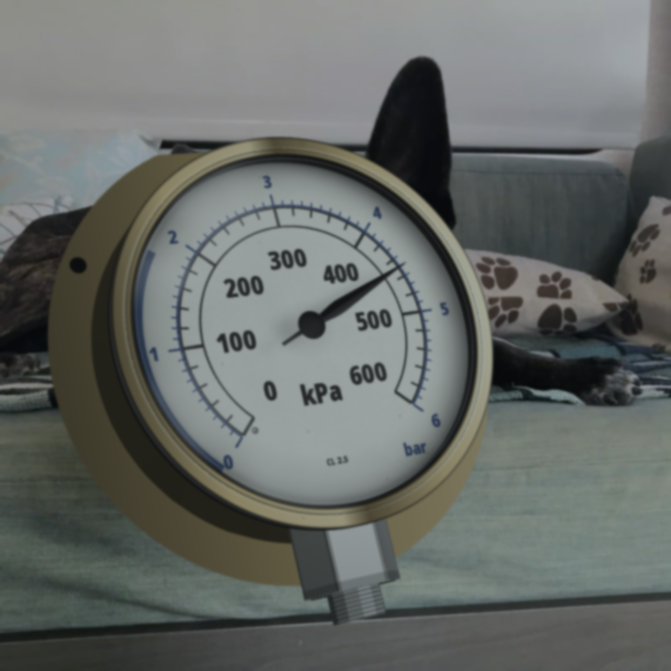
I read 450 kPa
